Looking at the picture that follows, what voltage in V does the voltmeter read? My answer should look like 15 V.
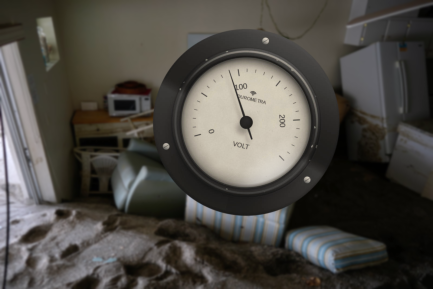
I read 90 V
